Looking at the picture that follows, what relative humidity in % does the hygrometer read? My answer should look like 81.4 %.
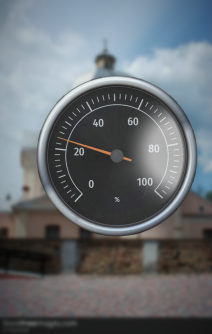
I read 24 %
